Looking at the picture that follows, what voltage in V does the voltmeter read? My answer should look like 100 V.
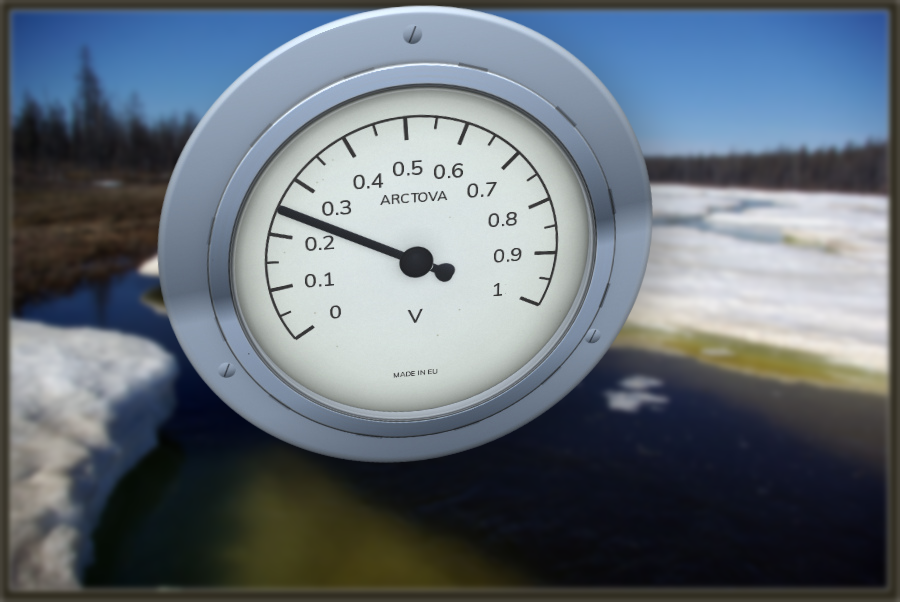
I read 0.25 V
